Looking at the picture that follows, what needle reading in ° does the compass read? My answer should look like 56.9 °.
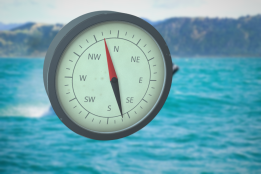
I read 340 °
